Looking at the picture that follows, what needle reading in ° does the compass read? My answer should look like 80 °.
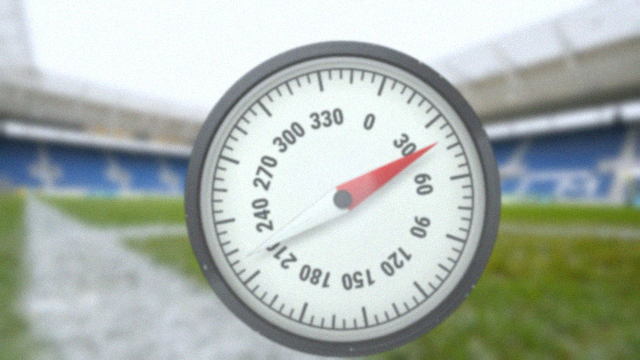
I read 40 °
